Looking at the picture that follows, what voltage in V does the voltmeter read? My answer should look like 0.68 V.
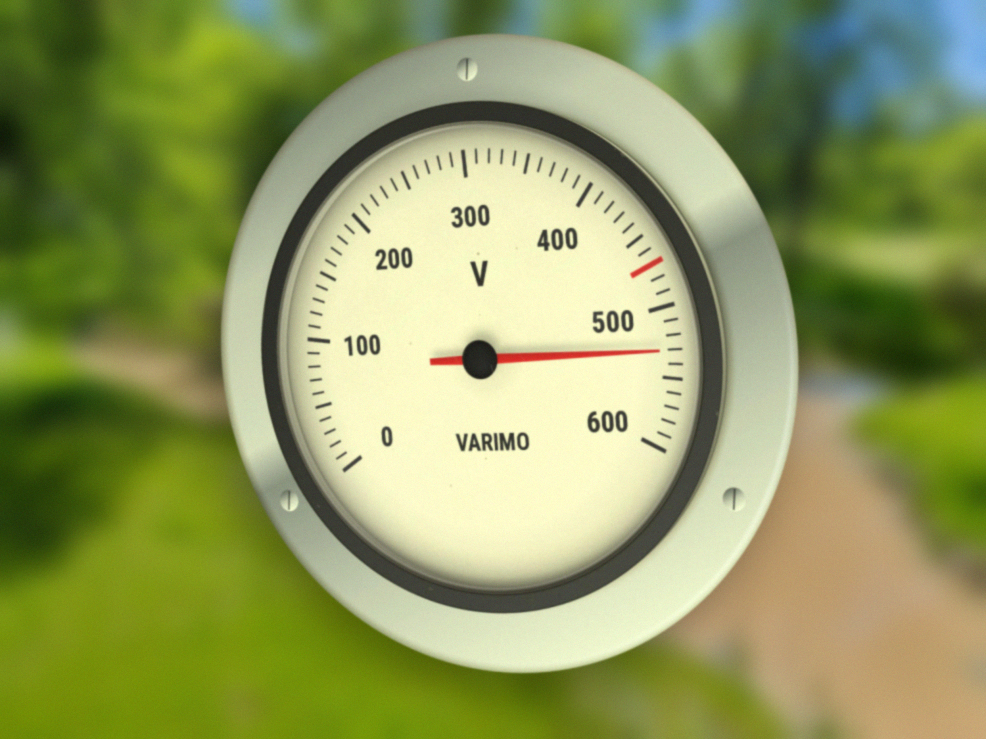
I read 530 V
